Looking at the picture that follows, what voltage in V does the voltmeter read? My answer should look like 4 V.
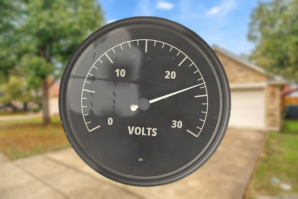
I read 23.5 V
